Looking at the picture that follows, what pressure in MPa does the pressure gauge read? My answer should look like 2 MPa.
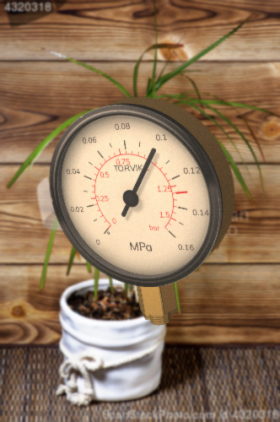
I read 0.1 MPa
